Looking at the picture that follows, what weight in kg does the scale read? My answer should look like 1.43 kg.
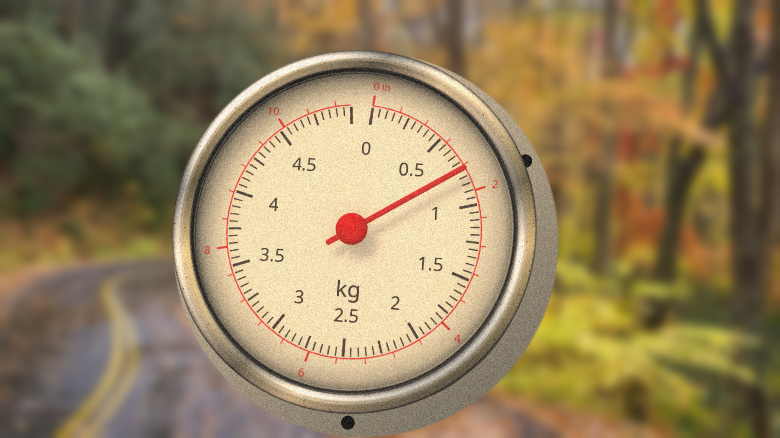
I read 0.75 kg
